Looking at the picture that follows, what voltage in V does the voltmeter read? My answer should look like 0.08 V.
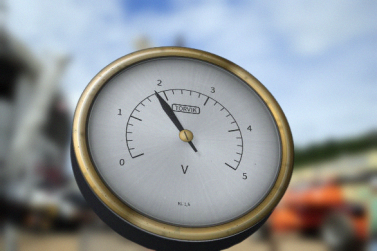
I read 1.8 V
